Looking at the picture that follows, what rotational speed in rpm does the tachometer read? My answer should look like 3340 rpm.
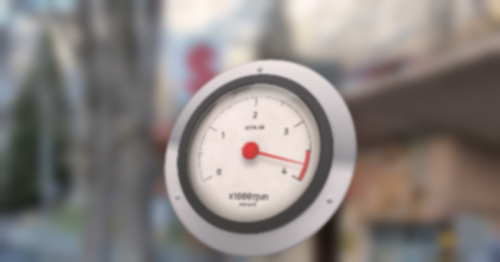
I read 3750 rpm
